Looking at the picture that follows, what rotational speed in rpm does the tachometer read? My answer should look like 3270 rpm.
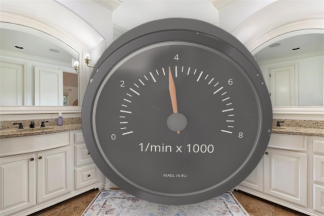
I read 3750 rpm
